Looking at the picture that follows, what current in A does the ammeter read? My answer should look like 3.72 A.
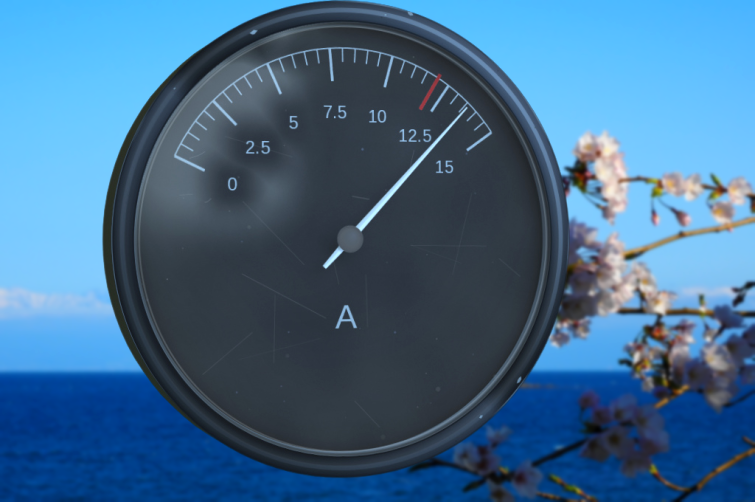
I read 13.5 A
